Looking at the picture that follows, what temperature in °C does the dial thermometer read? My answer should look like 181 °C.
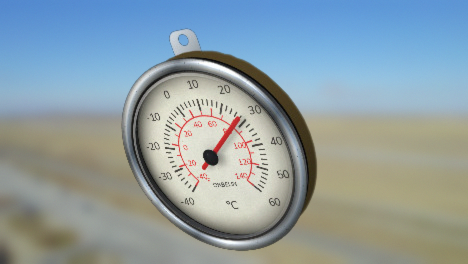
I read 28 °C
